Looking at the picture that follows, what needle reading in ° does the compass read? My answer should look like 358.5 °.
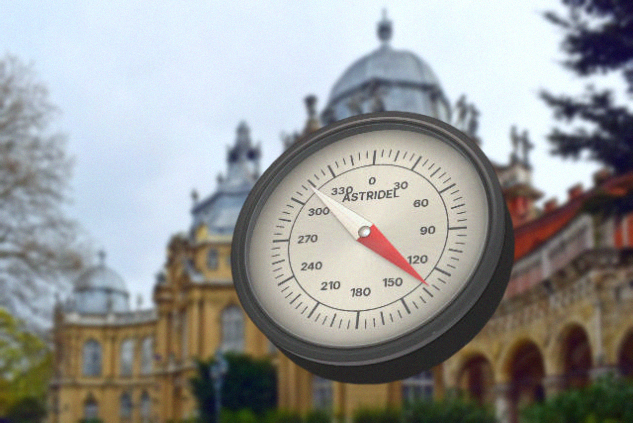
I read 132.5 °
